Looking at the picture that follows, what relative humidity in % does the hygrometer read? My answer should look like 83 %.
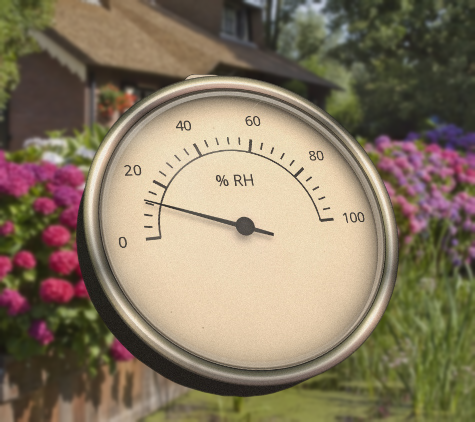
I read 12 %
